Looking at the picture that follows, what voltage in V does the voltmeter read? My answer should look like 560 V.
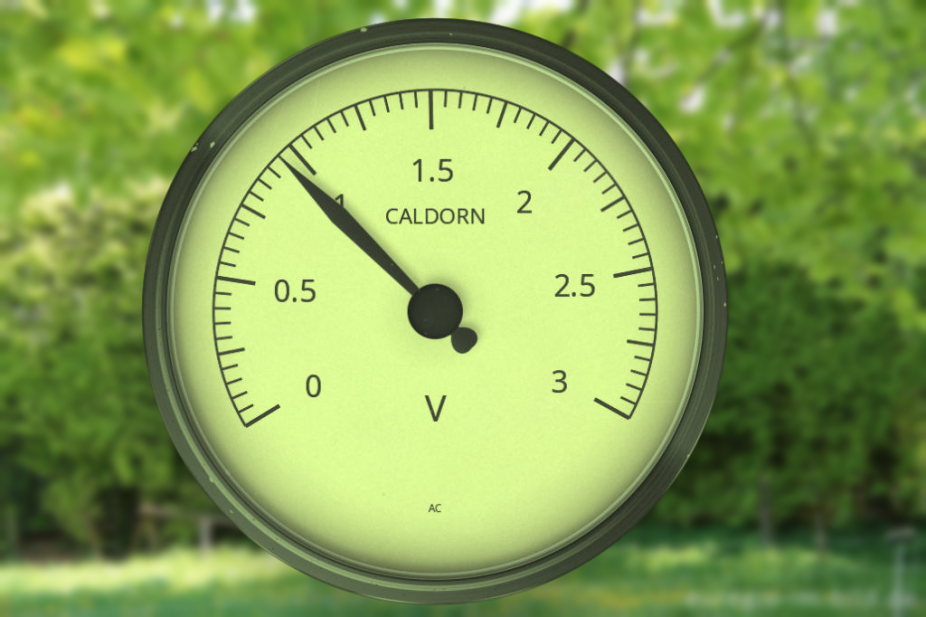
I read 0.95 V
